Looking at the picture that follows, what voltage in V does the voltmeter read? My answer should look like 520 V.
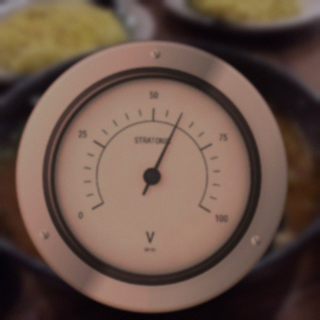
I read 60 V
